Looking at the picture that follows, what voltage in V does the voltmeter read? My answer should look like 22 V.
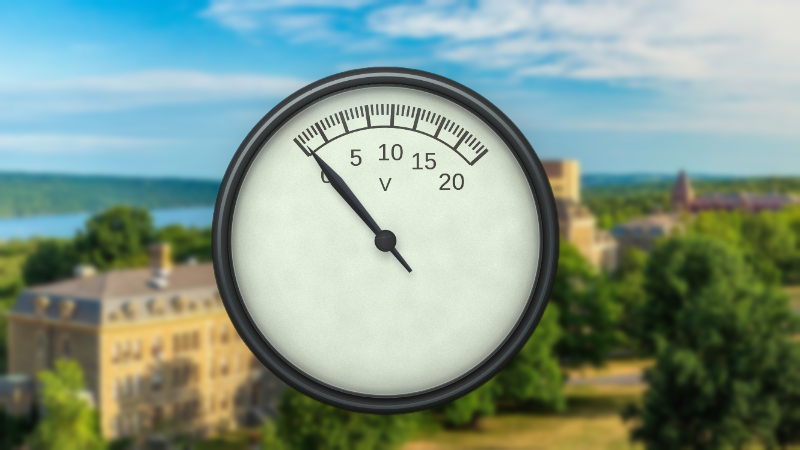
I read 0.5 V
